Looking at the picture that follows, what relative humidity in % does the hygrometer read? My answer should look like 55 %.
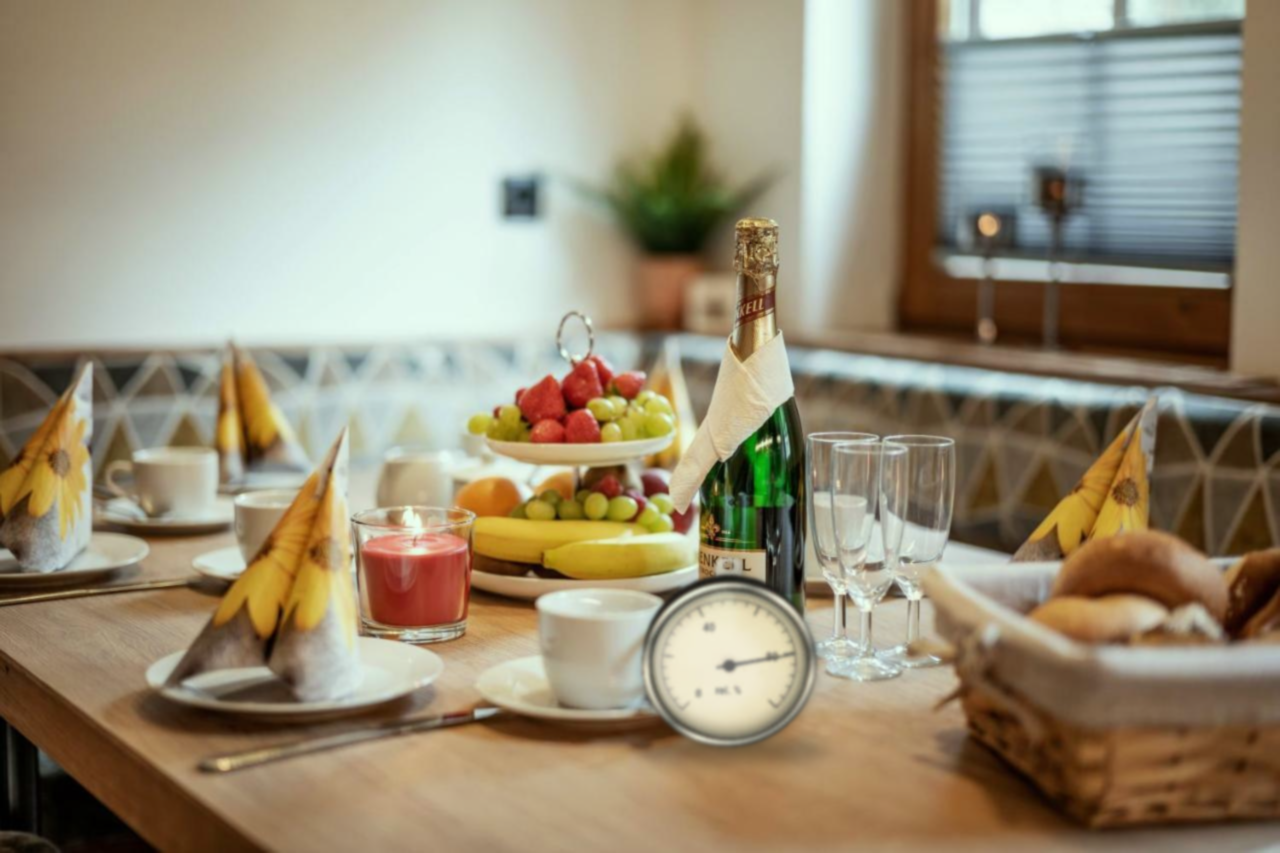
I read 80 %
